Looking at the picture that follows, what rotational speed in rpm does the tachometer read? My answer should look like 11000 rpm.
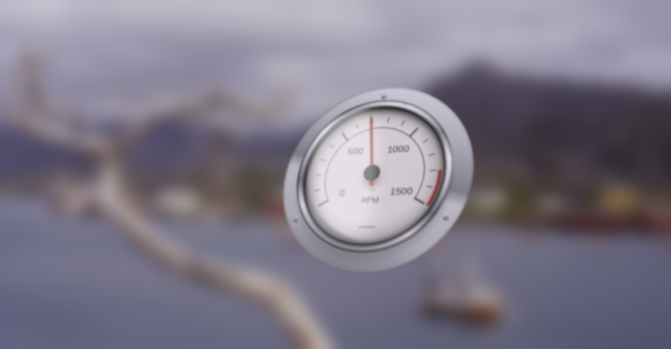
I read 700 rpm
